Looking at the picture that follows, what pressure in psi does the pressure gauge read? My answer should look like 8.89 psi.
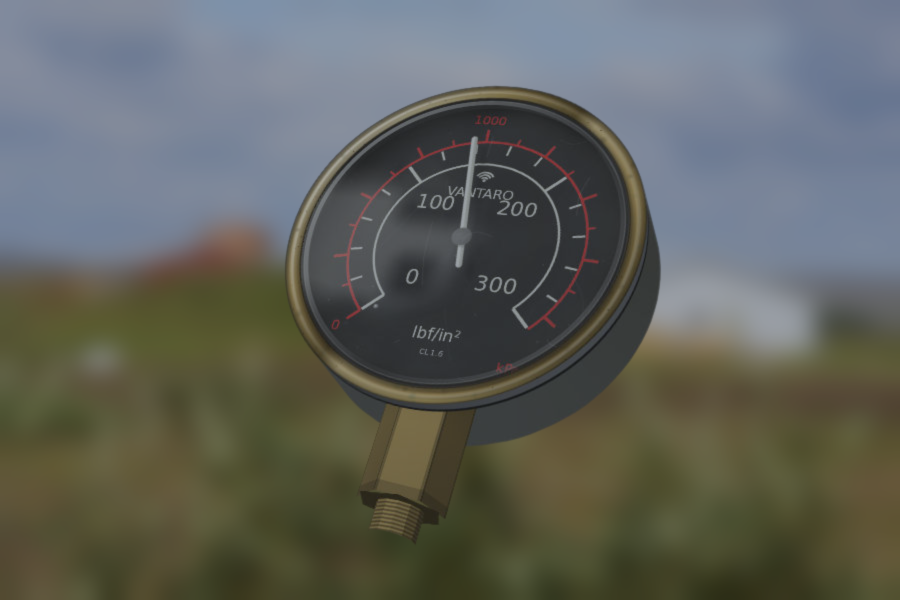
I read 140 psi
